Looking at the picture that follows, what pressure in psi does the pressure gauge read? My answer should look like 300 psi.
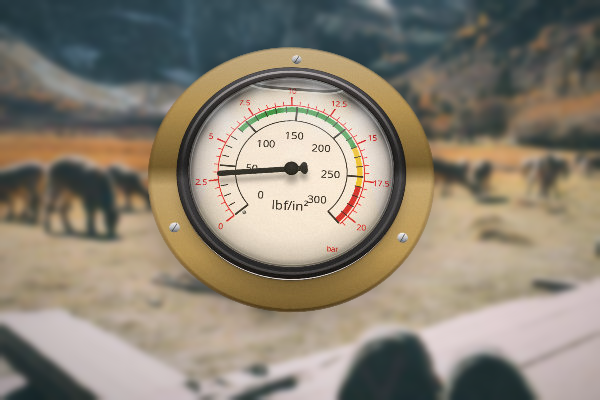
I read 40 psi
